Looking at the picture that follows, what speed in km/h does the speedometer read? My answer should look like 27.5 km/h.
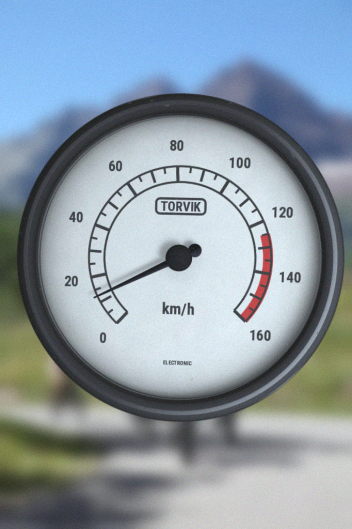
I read 12.5 km/h
